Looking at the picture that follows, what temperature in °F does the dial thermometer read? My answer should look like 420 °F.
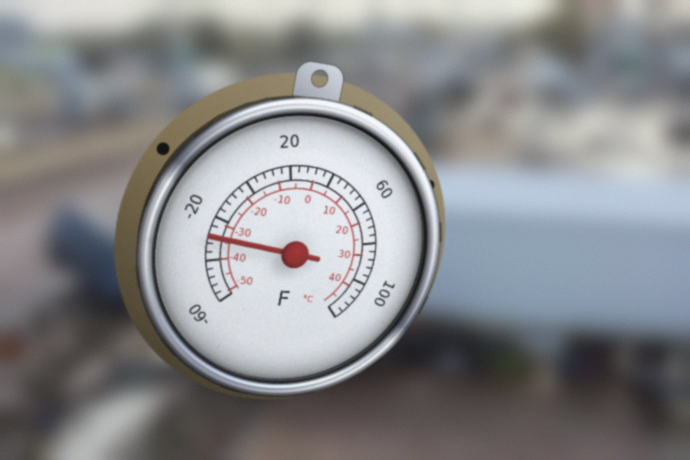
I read -28 °F
